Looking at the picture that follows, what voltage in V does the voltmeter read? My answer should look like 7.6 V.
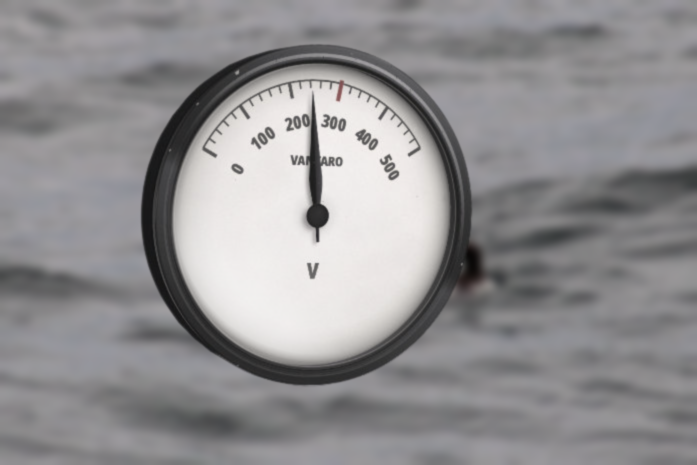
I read 240 V
